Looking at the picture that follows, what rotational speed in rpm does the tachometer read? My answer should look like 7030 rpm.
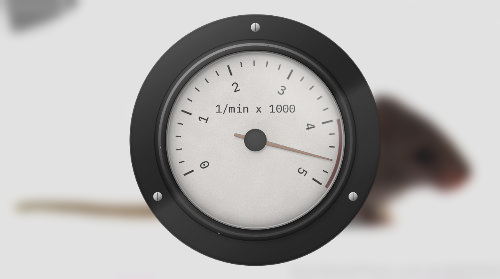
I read 4600 rpm
